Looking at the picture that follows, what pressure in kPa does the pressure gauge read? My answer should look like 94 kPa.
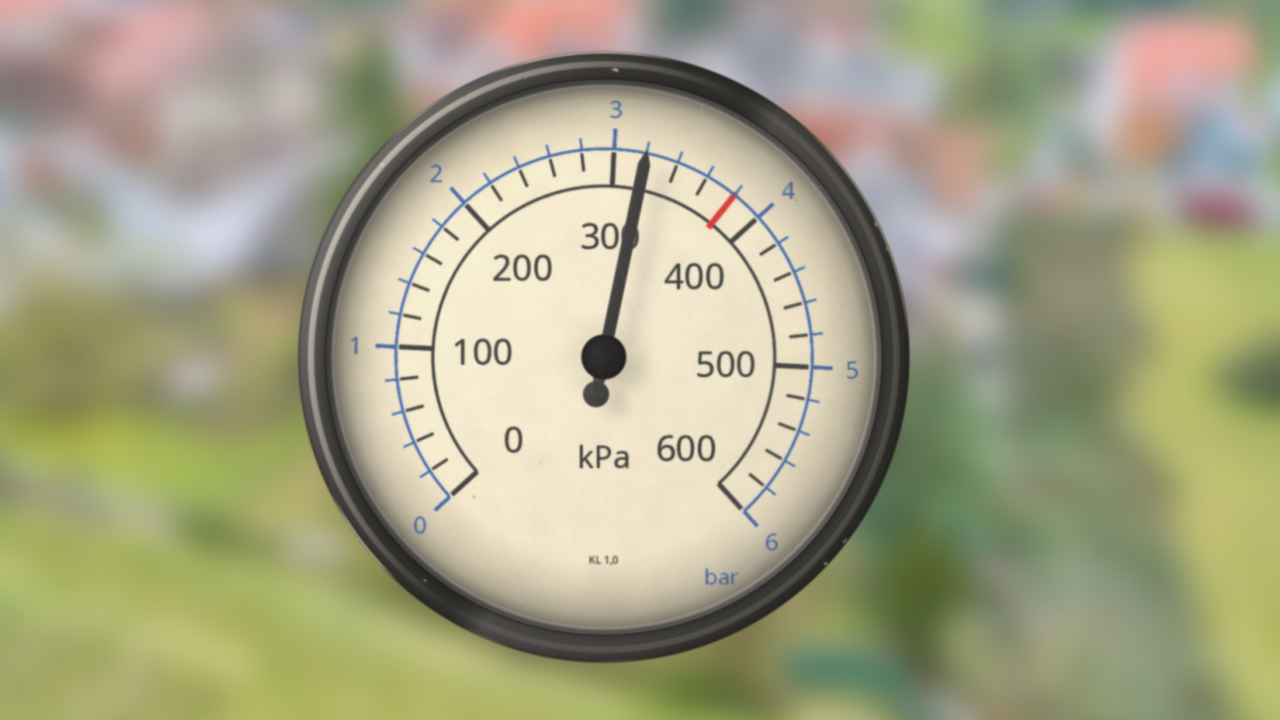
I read 320 kPa
